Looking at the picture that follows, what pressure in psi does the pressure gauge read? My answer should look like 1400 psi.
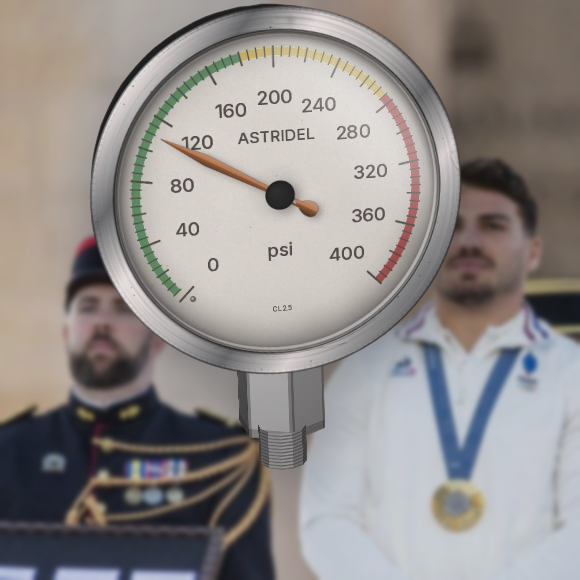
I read 110 psi
